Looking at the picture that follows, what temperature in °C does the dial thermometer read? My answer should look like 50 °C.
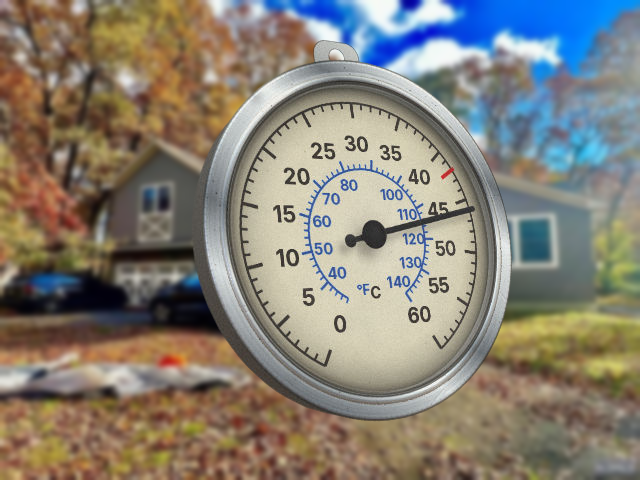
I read 46 °C
